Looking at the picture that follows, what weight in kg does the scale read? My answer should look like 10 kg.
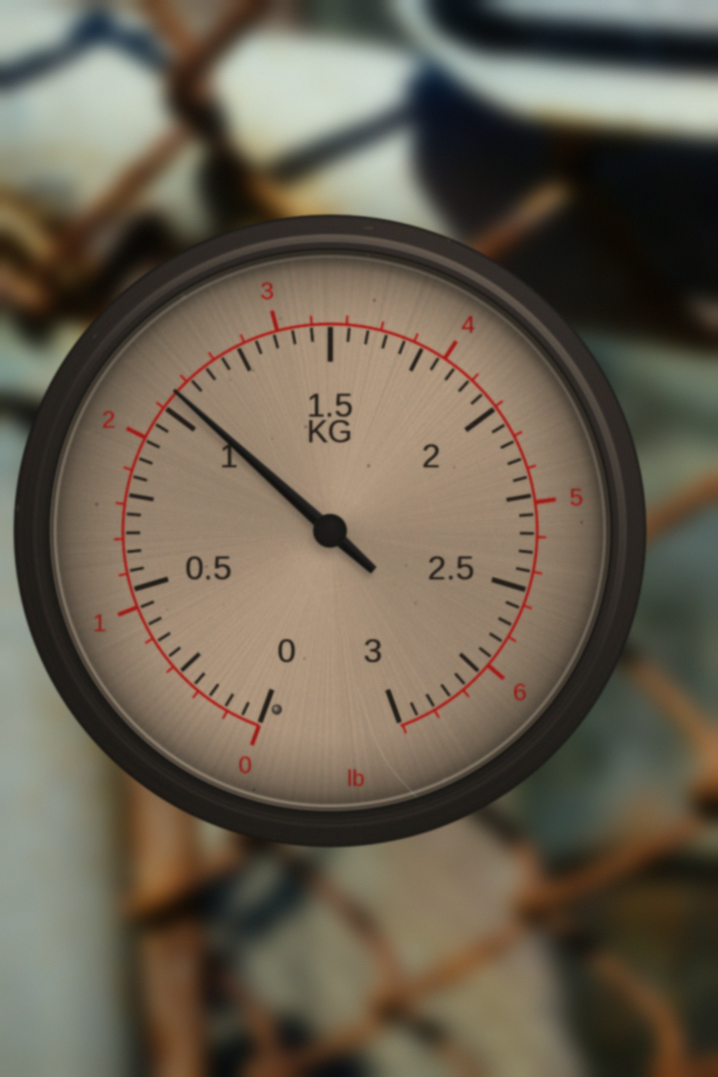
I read 1.05 kg
